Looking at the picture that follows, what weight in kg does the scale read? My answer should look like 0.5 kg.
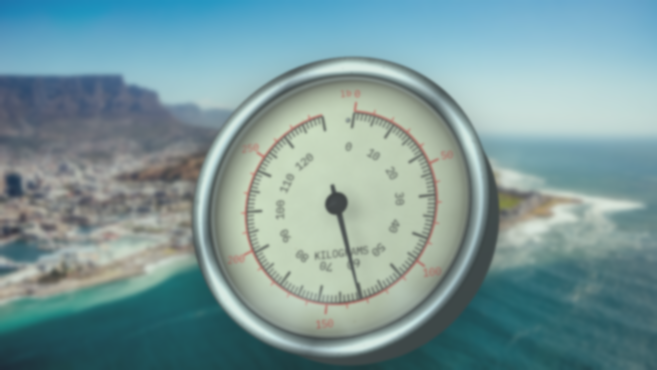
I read 60 kg
